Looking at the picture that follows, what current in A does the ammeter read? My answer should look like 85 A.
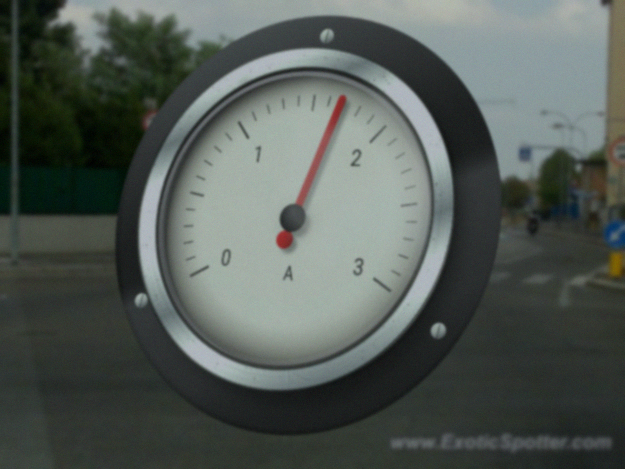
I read 1.7 A
